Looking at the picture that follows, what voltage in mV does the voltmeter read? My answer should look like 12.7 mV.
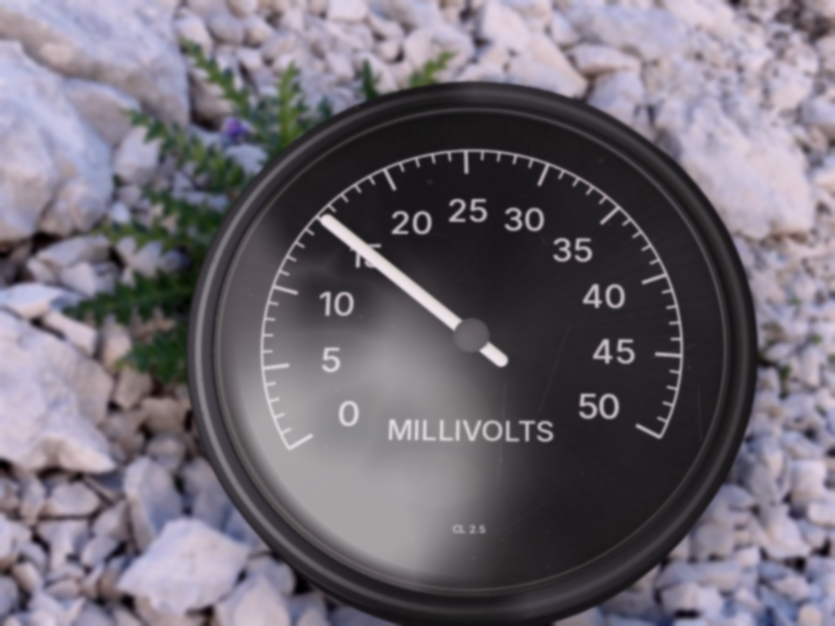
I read 15 mV
